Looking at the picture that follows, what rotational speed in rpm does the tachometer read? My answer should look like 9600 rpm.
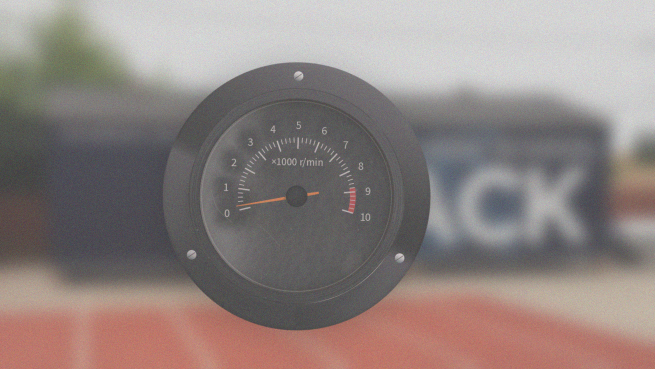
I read 200 rpm
